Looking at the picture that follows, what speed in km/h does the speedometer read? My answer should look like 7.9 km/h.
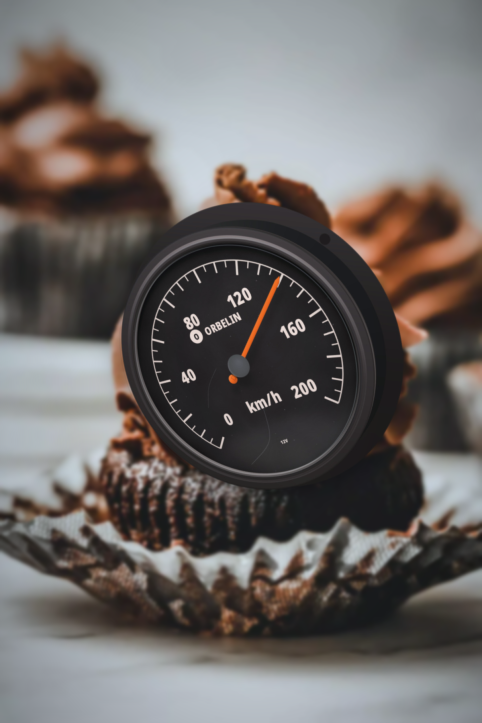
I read 140 km/h
